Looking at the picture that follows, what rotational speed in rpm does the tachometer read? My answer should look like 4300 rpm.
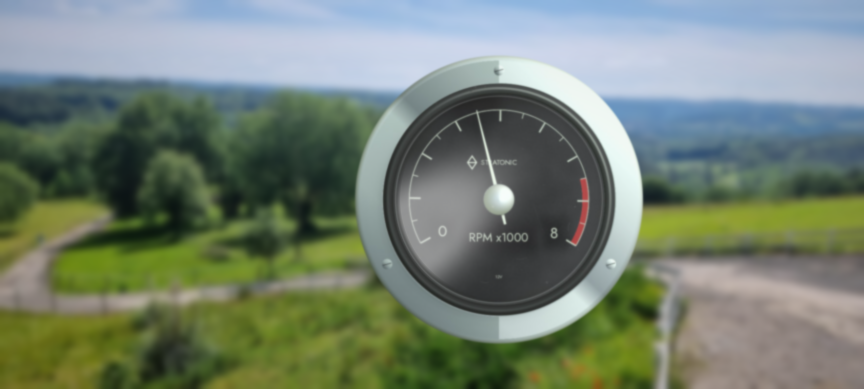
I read 3500 rpm
